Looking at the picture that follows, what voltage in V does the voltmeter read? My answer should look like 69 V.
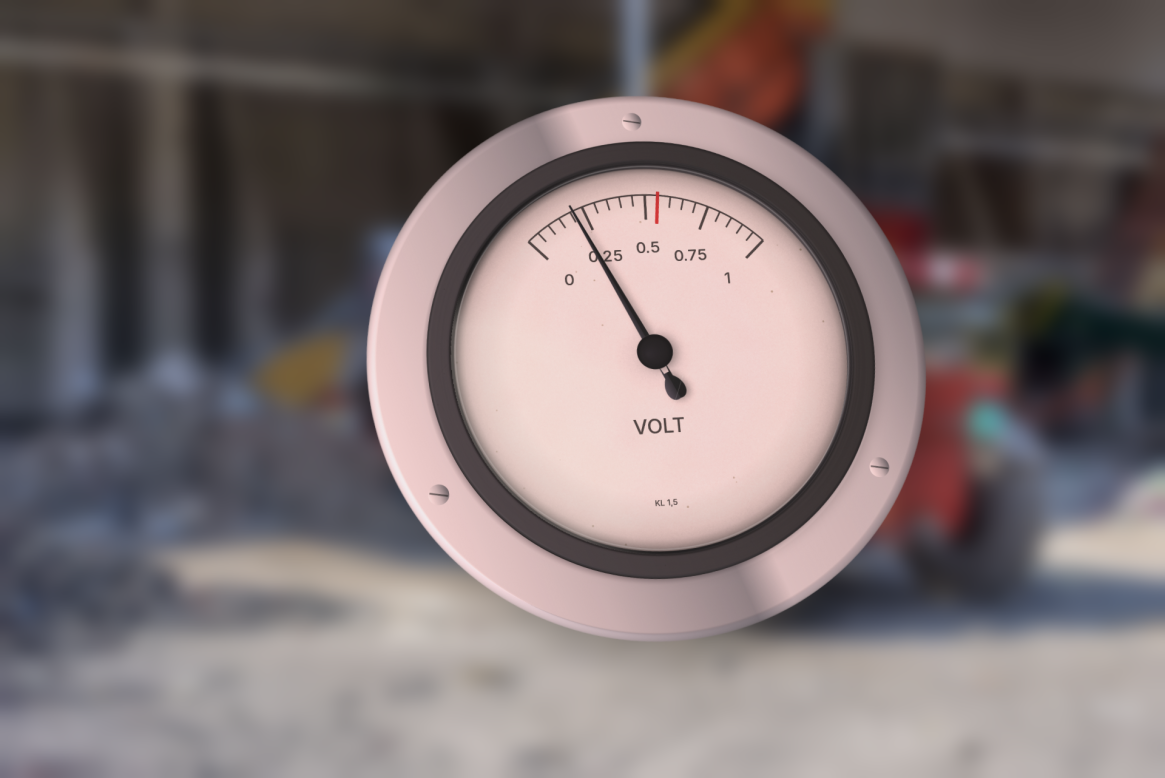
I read 0.2 V
